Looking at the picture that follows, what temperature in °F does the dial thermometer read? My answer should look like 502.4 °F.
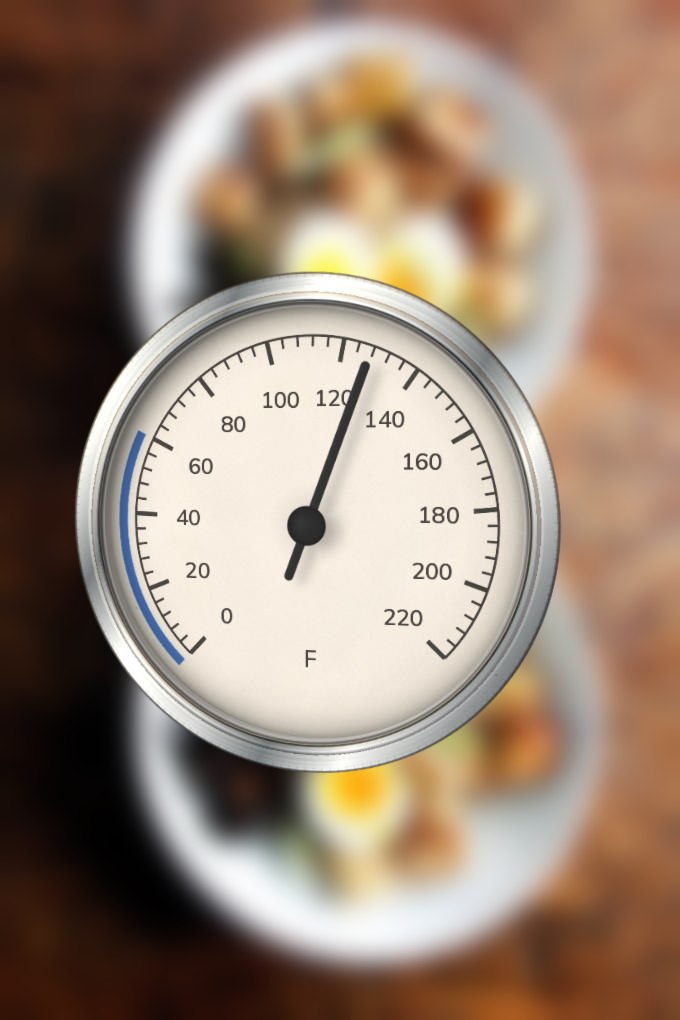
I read 128 °F
